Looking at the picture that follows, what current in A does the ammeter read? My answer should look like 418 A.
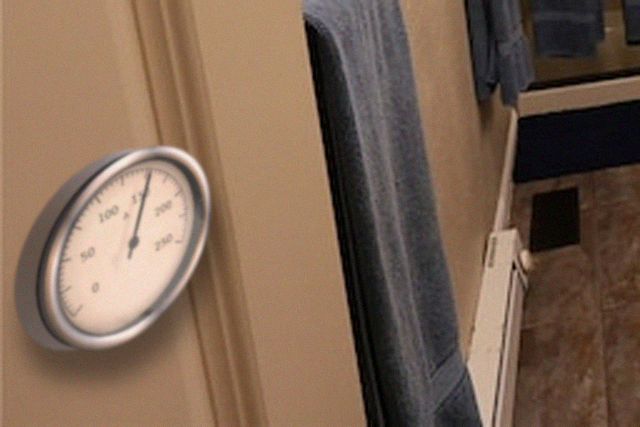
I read 150 A
